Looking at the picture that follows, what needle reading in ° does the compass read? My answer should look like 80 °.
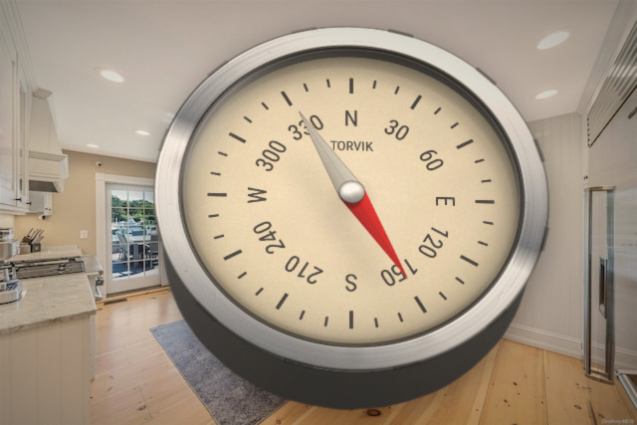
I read 150 °
